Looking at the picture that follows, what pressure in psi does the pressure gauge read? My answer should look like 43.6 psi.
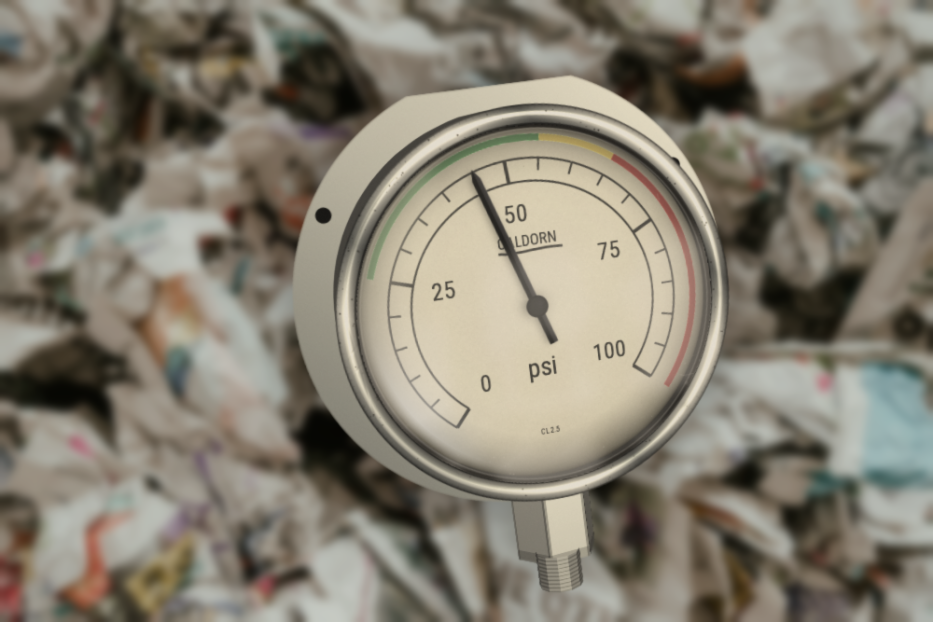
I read 45 psi
